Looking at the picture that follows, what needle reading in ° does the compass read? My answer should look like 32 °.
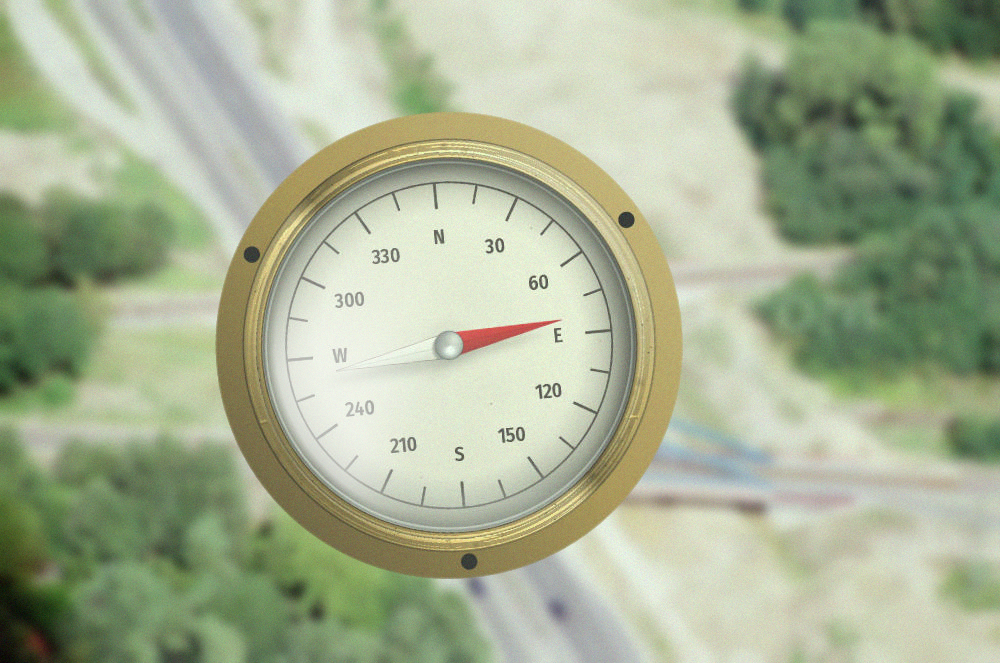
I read 82.5 °
